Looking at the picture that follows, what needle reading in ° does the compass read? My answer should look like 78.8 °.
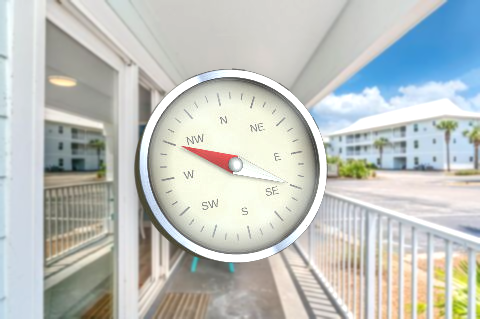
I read 300 °
